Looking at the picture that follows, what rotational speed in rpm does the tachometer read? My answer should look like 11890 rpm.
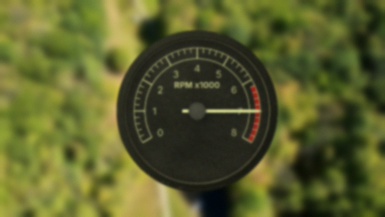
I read 7000 rpm
